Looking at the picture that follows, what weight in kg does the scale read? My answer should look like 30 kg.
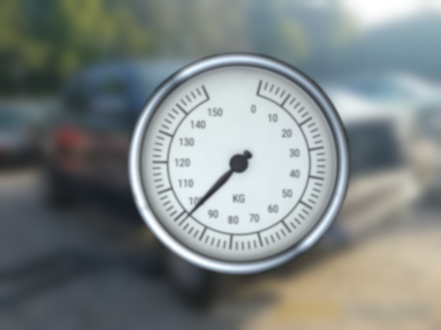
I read 98 kg
